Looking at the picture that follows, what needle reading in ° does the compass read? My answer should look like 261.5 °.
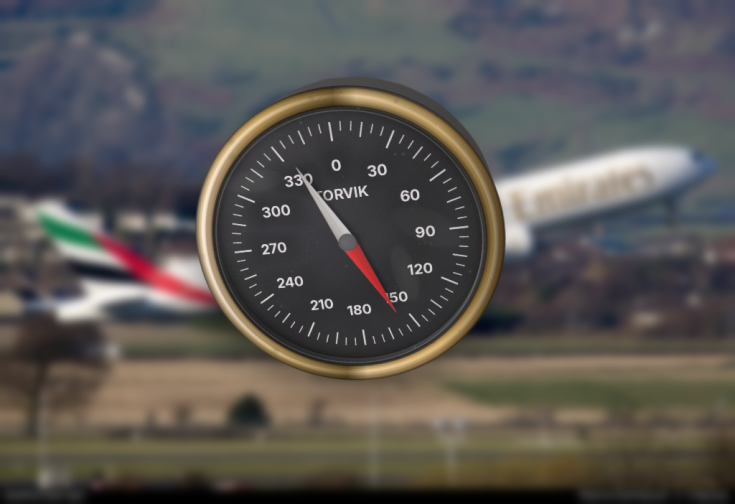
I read 155 °
